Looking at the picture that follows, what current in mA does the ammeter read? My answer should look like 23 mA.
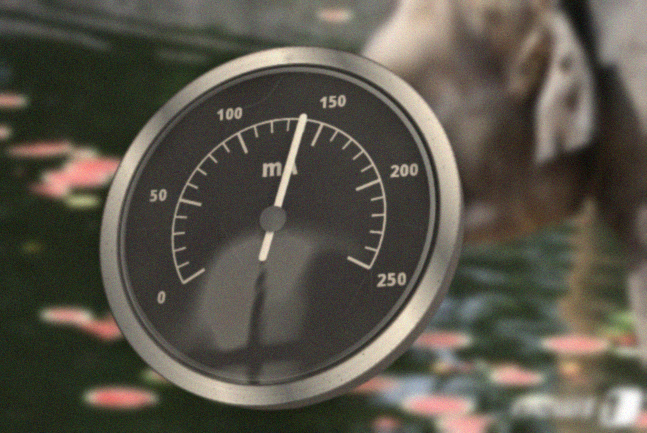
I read 140 mA
